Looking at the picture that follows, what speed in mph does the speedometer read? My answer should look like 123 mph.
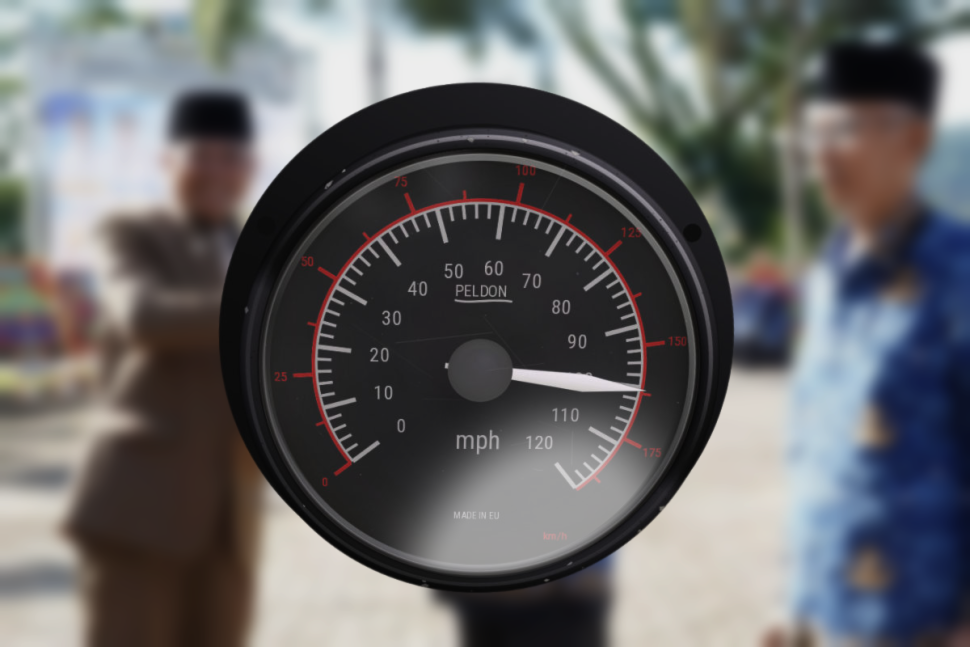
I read 100 mph
